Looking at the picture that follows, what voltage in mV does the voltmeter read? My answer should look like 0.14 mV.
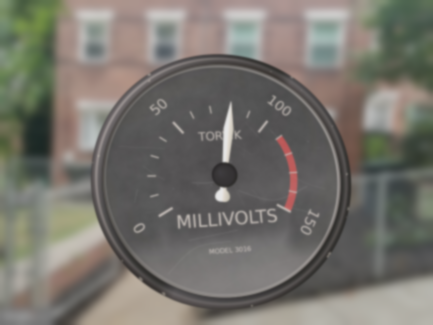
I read 80 mV
